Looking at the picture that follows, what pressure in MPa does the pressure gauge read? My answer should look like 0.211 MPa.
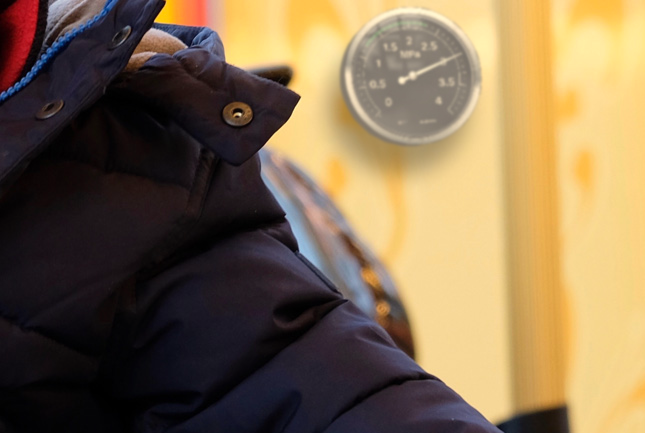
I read 3 MPa
